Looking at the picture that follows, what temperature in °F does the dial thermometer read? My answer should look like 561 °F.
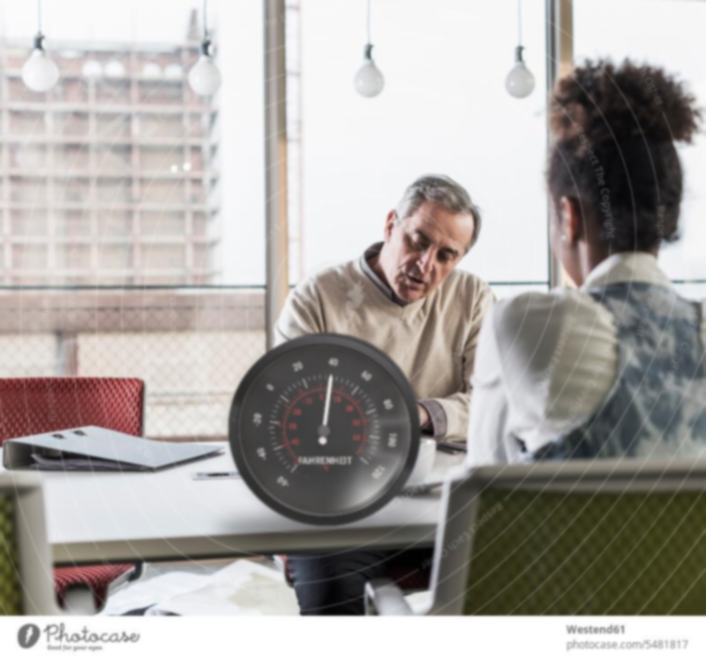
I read 40 °F
